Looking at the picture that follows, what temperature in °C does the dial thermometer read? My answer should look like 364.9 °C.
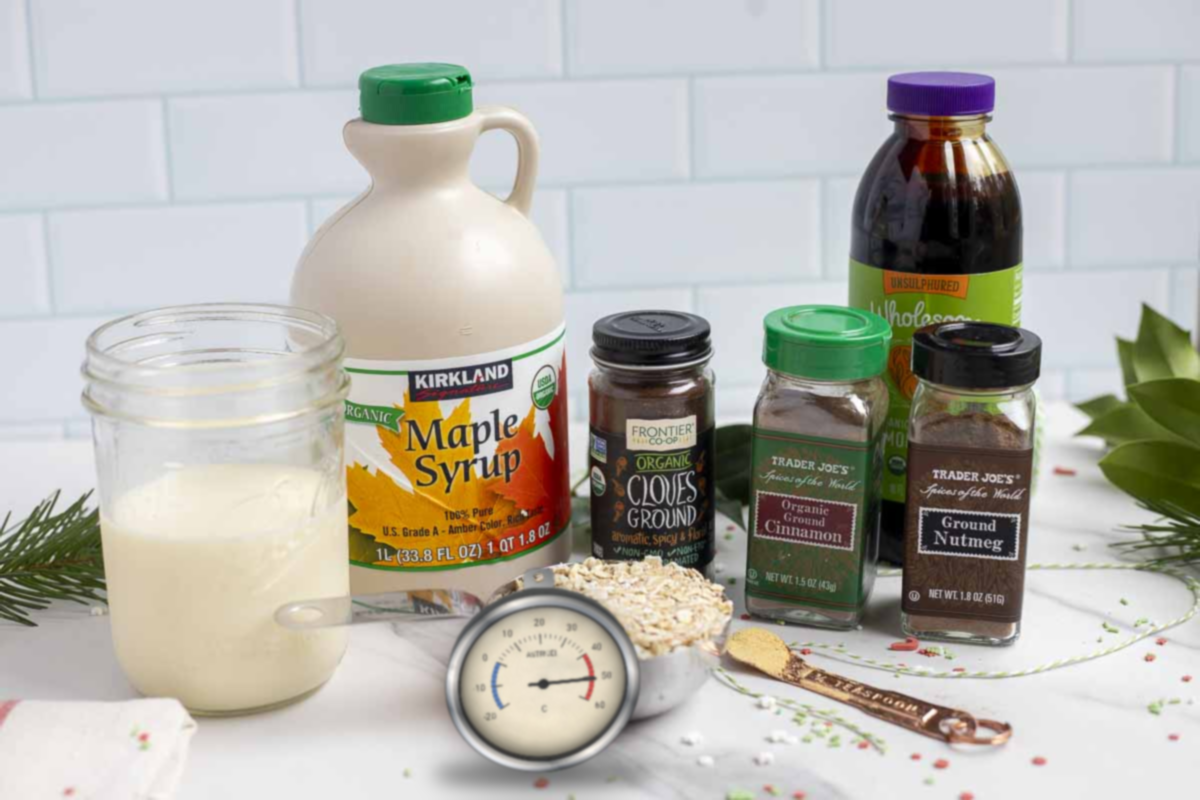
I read 50 °C
